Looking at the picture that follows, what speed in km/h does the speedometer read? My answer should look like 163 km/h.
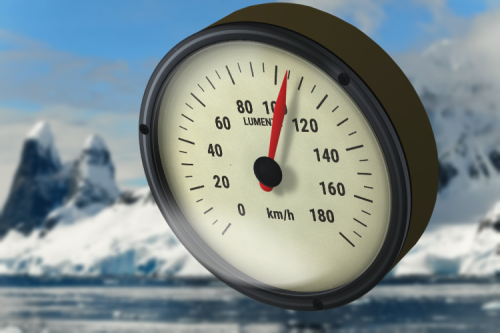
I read 105 km/h
